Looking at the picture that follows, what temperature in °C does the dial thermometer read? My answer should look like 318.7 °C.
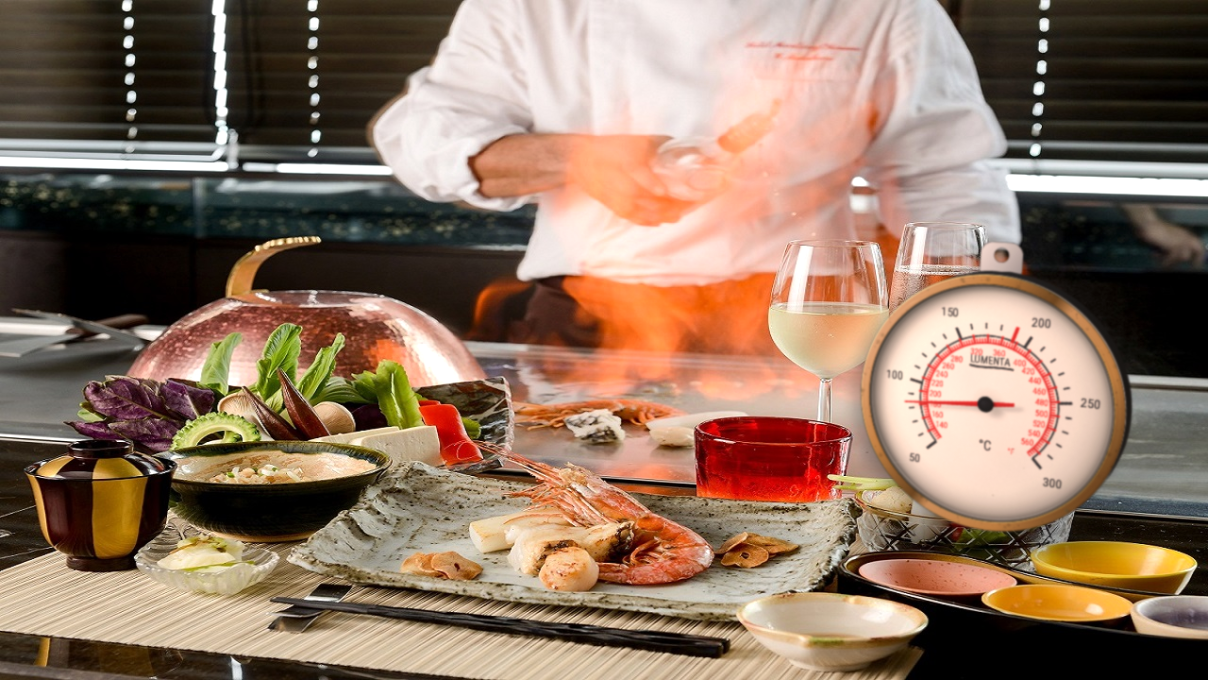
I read 85 °C
